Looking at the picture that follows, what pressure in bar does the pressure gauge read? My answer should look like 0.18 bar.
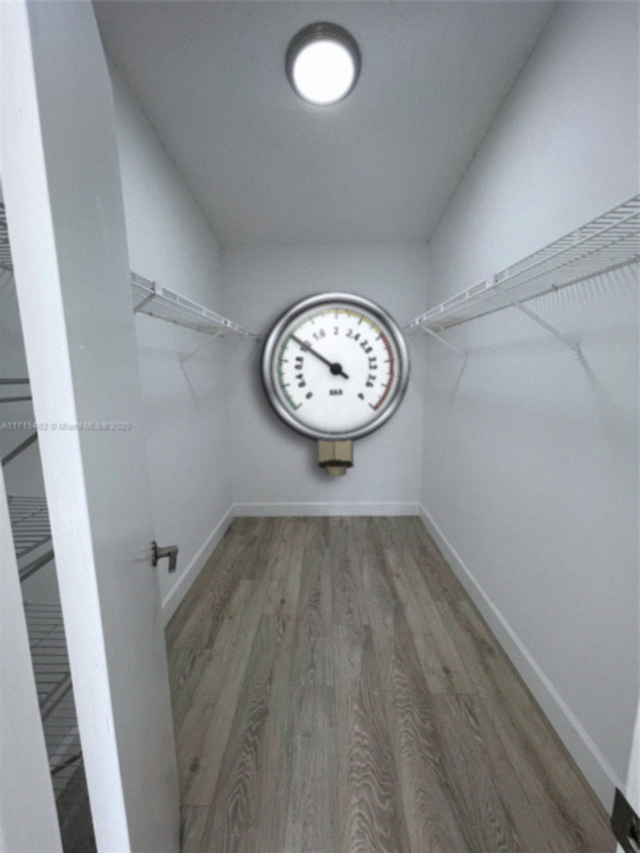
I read 1.2 bar
